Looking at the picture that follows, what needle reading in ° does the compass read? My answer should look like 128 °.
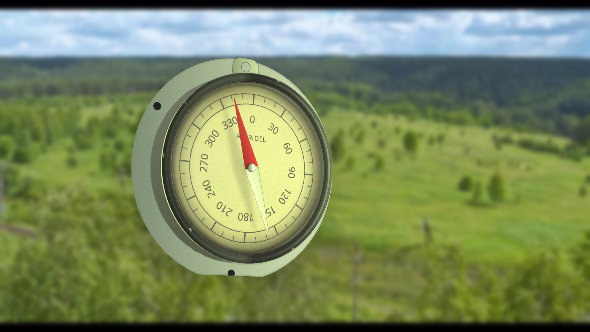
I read 340 °
